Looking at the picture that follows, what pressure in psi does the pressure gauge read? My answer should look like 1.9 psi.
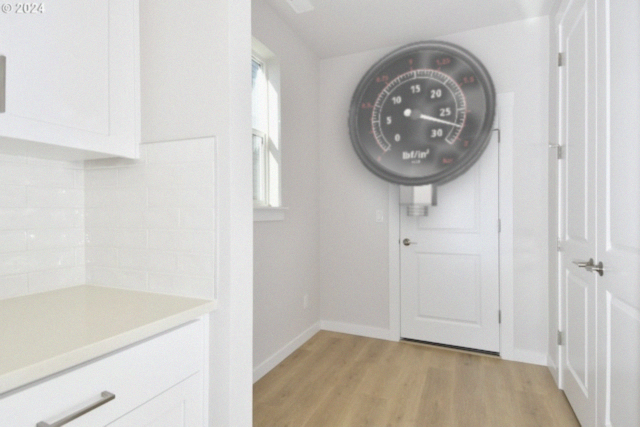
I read 27.5 psi
